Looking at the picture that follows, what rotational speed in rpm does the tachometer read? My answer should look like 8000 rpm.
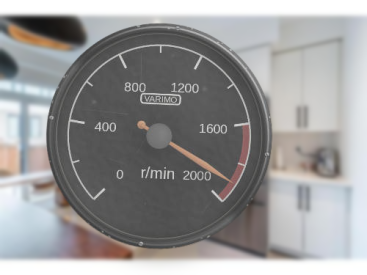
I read 1900 rpm
